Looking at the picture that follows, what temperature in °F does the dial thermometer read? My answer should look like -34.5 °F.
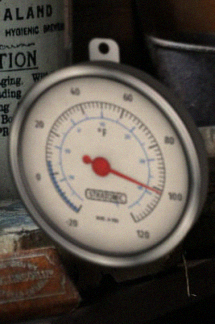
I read 100 °F
